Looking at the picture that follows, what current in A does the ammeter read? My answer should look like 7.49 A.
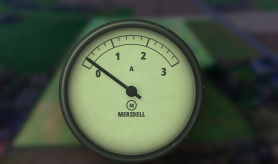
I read 0.2 A
